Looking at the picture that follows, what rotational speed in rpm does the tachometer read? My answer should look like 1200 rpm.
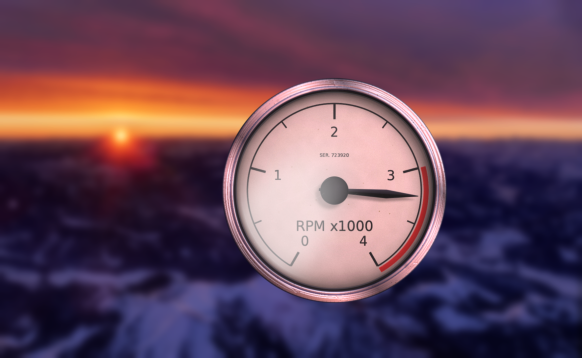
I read 3250 rpm
